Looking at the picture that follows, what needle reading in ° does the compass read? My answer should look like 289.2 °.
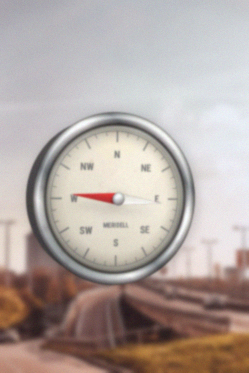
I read 275 °
